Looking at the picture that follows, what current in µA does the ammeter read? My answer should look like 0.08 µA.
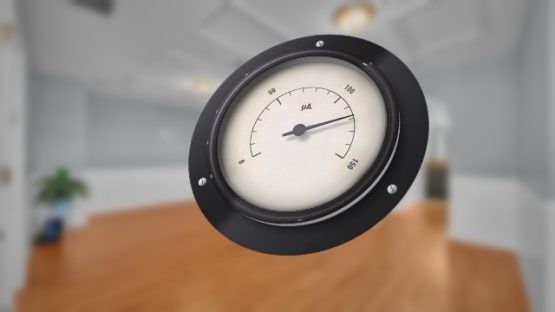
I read 120 µA
